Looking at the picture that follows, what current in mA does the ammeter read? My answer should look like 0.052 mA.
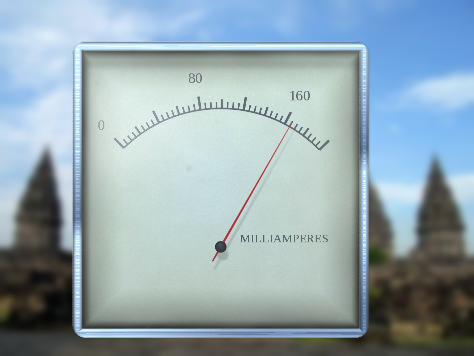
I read 165 mA
